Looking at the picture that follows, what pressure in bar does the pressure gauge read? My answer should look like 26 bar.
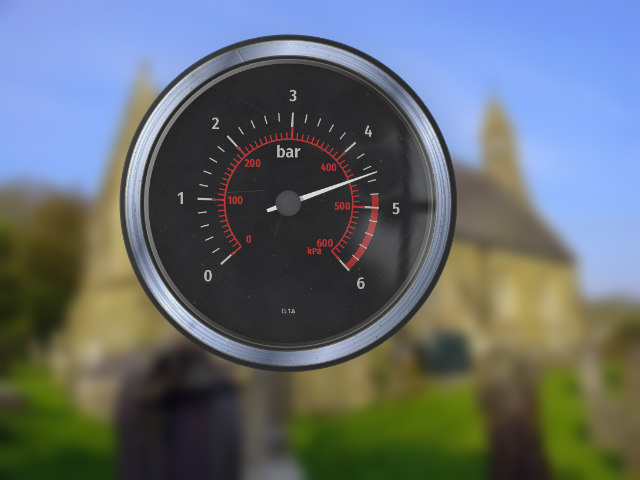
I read 4.5 bar
